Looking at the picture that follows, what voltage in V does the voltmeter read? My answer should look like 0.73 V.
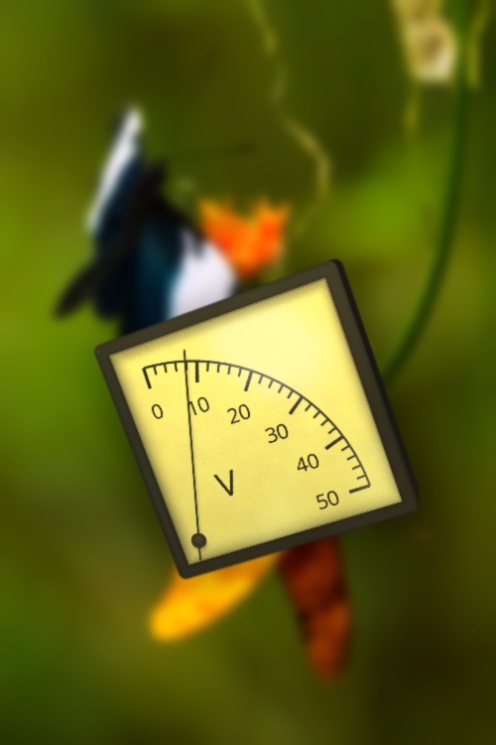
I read 8 V
